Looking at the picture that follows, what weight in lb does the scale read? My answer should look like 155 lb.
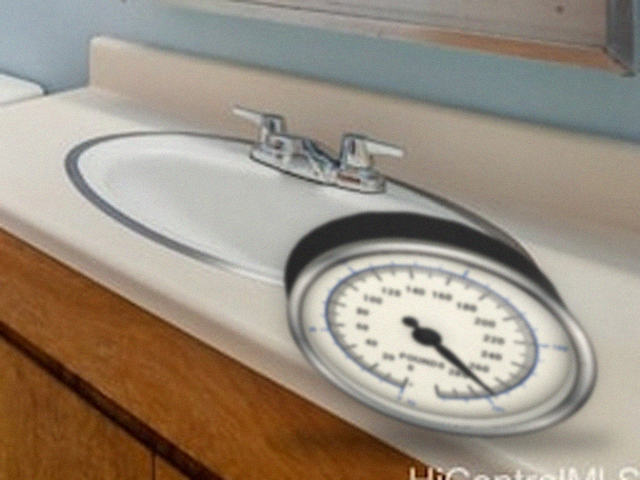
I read 270 lb
